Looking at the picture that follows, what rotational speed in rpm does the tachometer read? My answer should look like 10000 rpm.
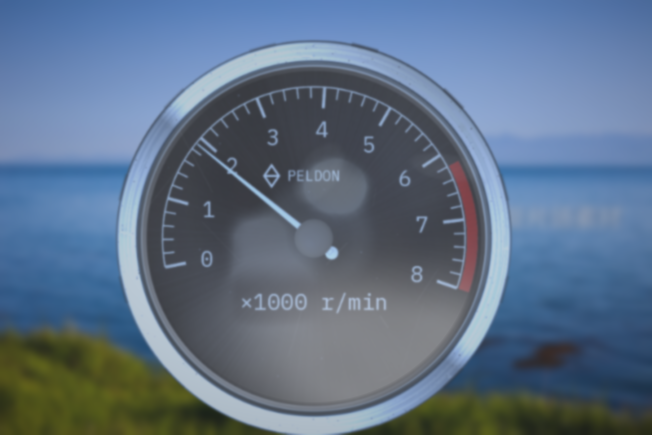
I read 1900 rpm
